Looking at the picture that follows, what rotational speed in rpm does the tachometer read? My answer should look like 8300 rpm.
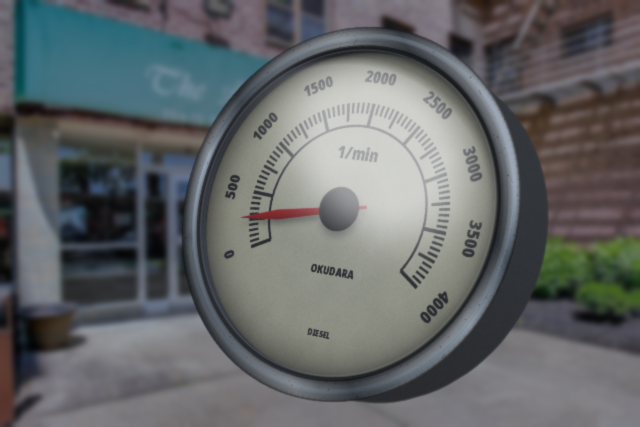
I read 250 rpm
